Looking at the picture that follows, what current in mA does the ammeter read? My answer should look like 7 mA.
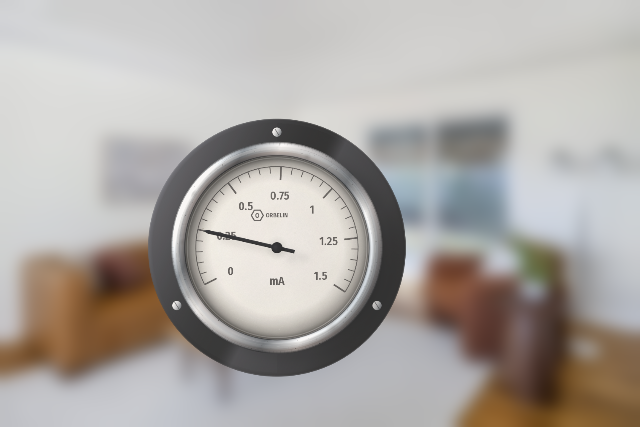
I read 0.25 mA
